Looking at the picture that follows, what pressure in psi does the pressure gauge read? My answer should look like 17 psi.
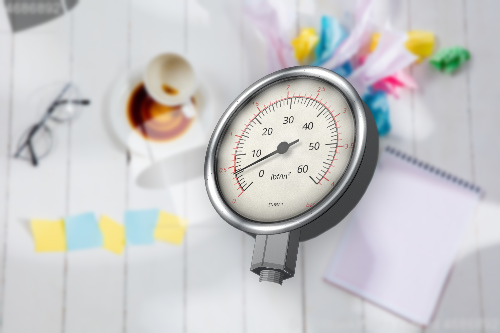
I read 5 psi
